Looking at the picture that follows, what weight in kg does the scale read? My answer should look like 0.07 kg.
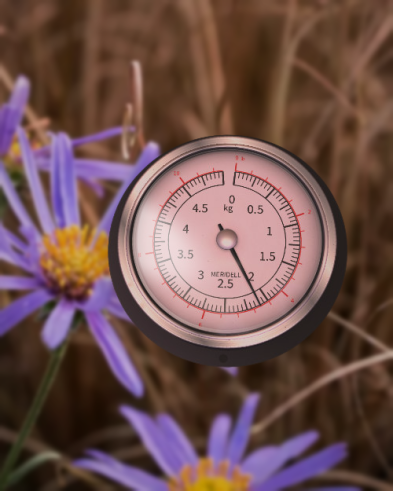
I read 2.1 kg
